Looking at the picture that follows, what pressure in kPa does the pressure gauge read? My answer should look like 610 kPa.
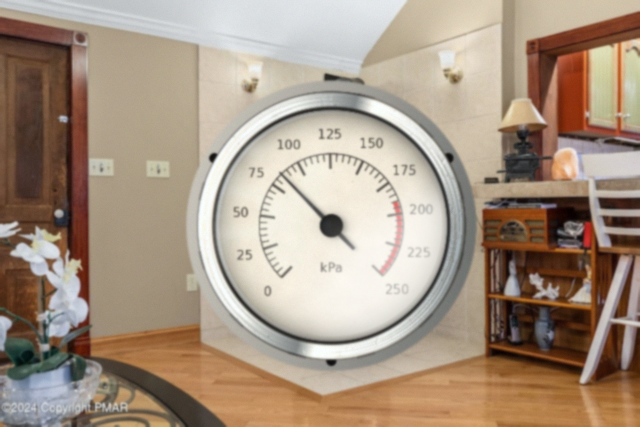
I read 85 kPa
